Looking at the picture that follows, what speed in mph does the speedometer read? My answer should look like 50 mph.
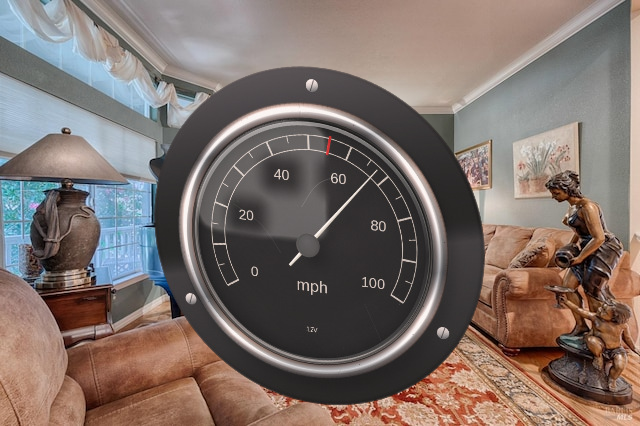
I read 67.5 mph
